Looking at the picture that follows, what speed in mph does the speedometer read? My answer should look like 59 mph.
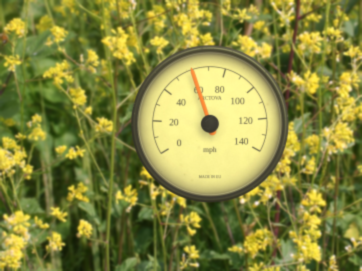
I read 60 mph
